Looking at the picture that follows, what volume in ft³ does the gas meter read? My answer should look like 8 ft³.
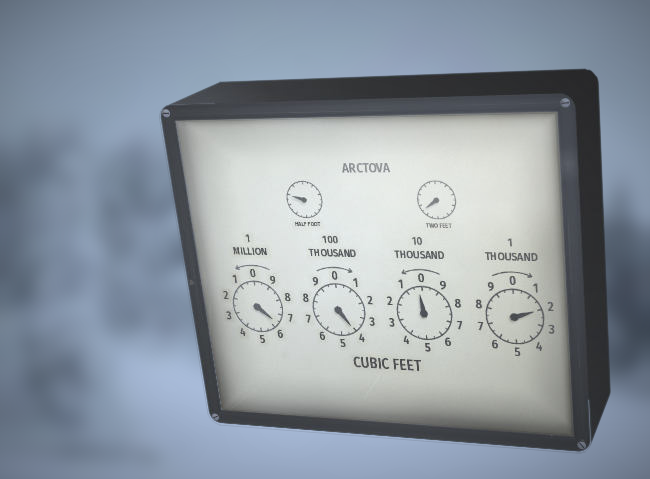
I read 640200 ft³
